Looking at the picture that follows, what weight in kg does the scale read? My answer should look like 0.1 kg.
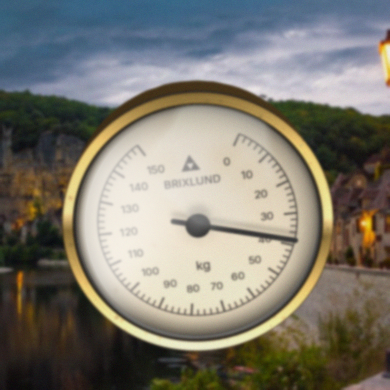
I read 38 kg
